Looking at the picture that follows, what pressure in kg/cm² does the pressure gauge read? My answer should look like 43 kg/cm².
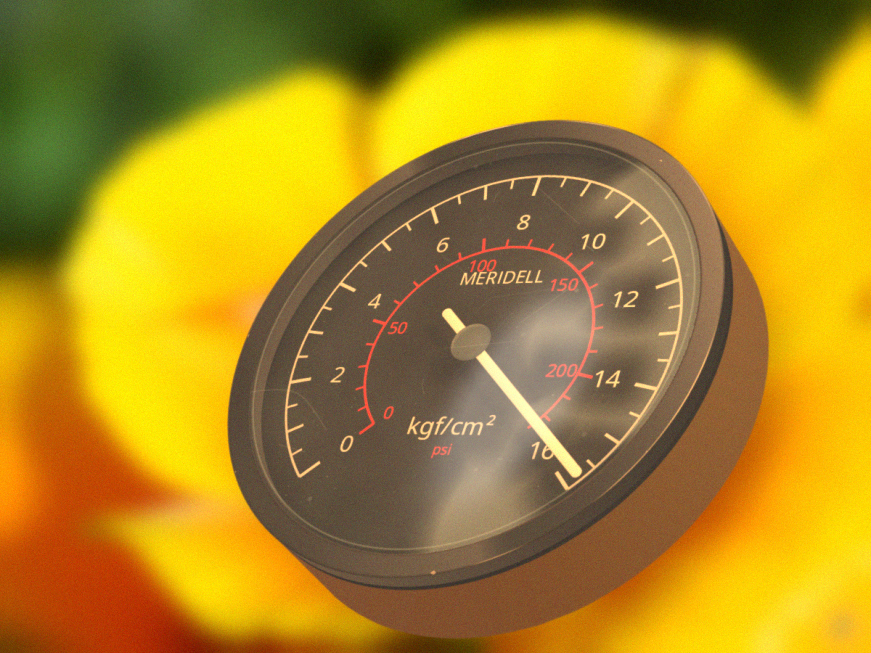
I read 15.75 kg/cm²
